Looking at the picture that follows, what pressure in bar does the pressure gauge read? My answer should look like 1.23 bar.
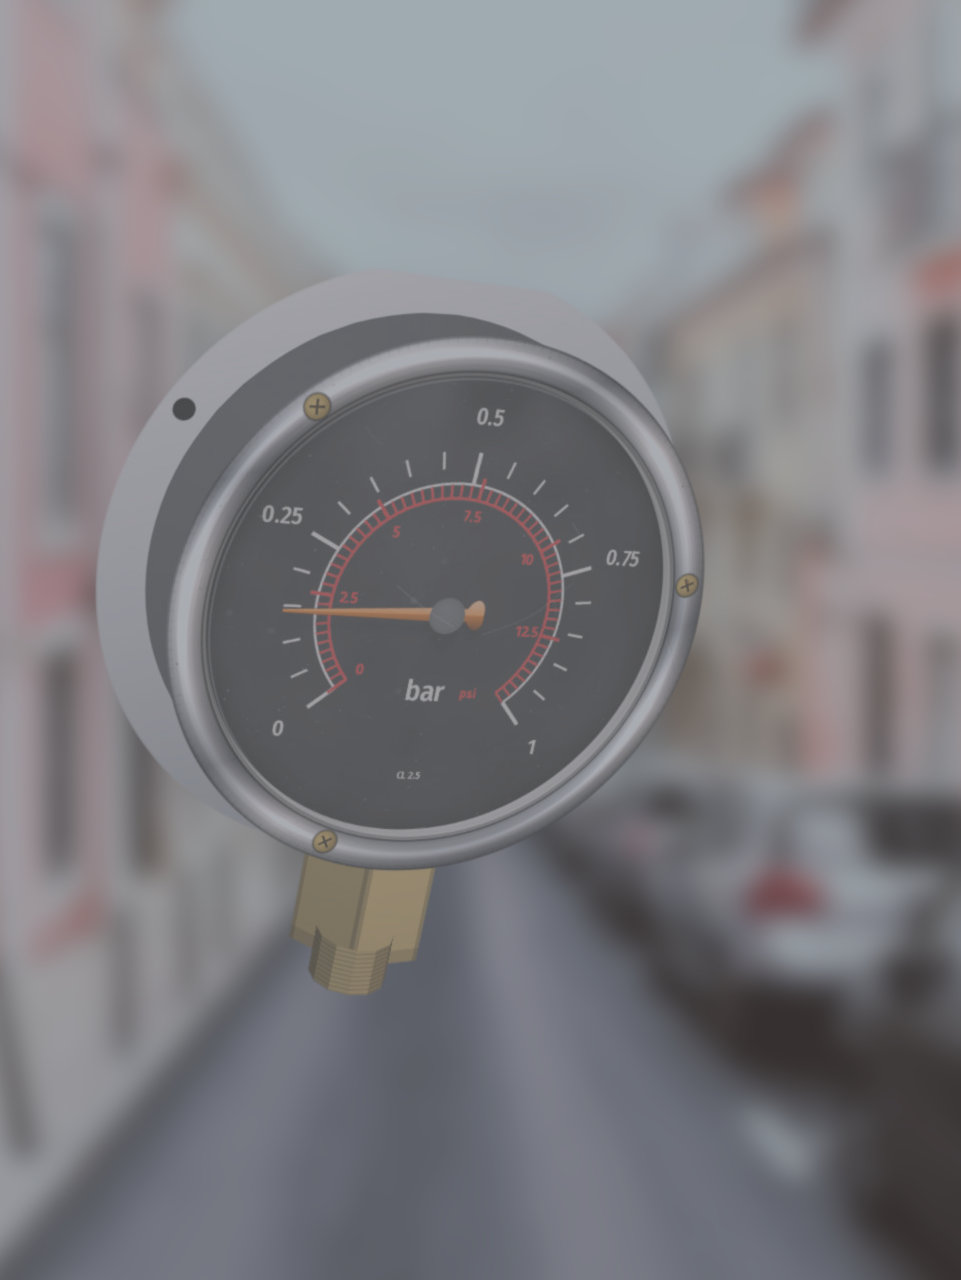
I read 0.15 bar
